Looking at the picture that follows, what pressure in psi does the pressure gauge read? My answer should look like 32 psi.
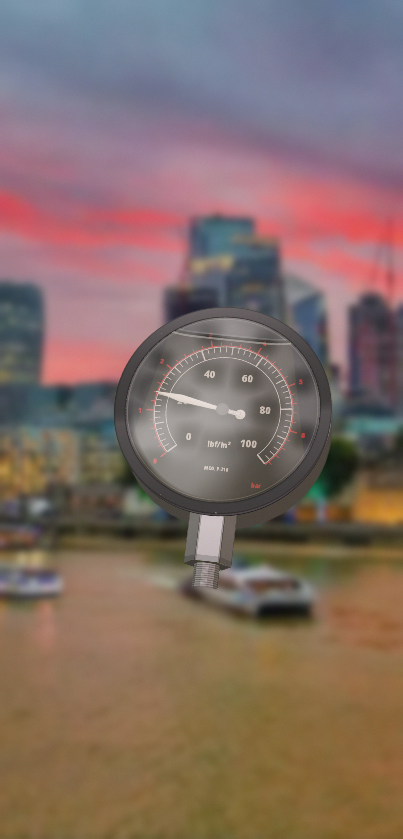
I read 20 psi
